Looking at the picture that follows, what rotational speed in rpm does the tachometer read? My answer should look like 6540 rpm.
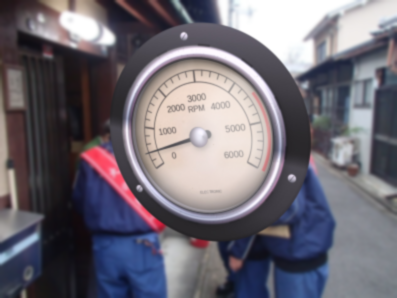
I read 400 rpm
